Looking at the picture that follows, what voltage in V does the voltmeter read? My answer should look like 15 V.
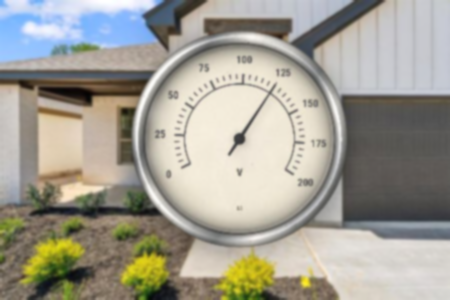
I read 125 V
